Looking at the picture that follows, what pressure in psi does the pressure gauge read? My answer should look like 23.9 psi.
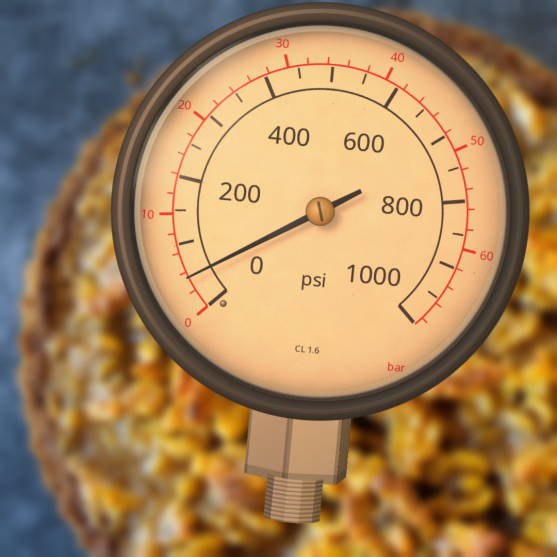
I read 50 psi
